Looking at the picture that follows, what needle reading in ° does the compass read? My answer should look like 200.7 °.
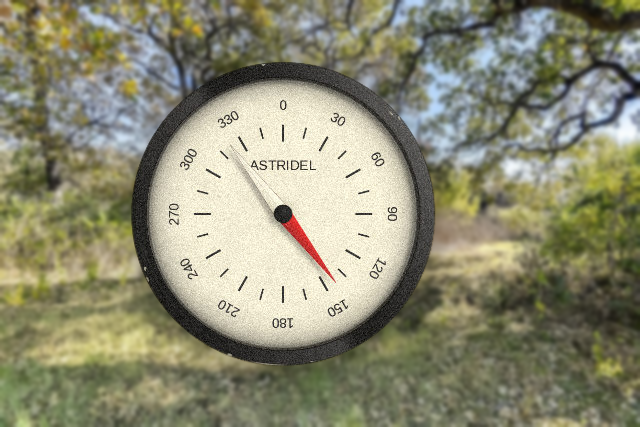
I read 142.5 °
